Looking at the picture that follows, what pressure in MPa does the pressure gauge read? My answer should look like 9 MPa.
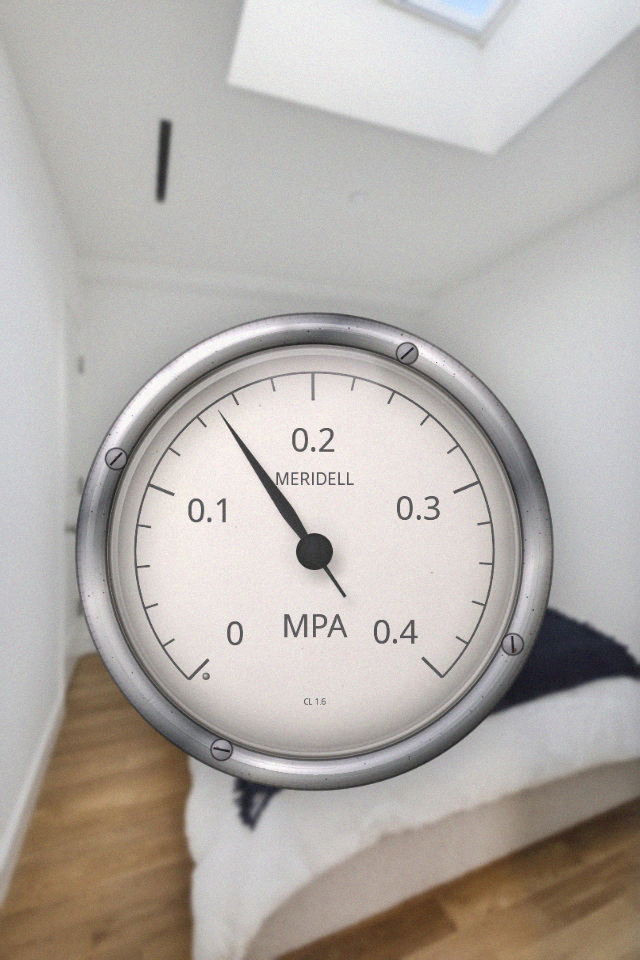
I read 0.15 MPa
